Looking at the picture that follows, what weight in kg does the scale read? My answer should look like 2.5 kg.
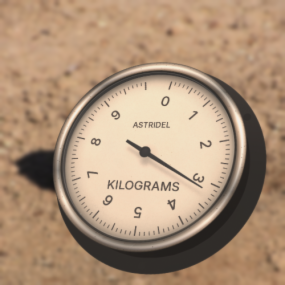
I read 3.2 kg
